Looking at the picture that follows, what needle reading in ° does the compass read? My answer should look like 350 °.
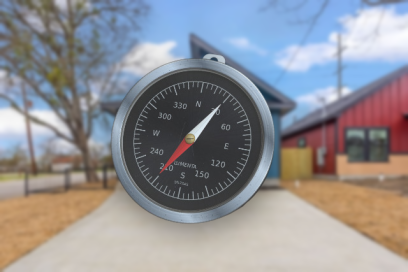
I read 210 °
